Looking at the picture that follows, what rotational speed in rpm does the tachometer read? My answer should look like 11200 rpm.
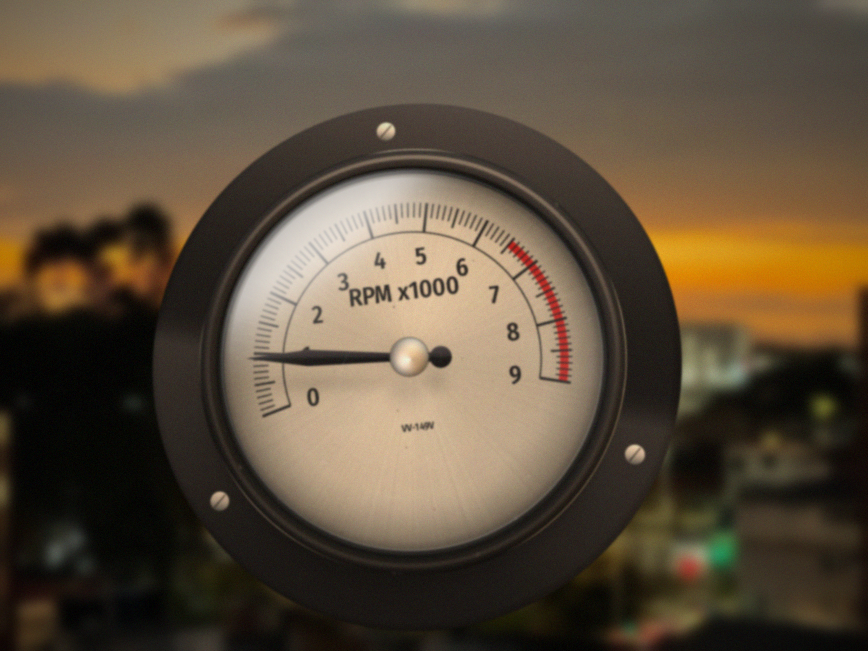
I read 900 rpm
